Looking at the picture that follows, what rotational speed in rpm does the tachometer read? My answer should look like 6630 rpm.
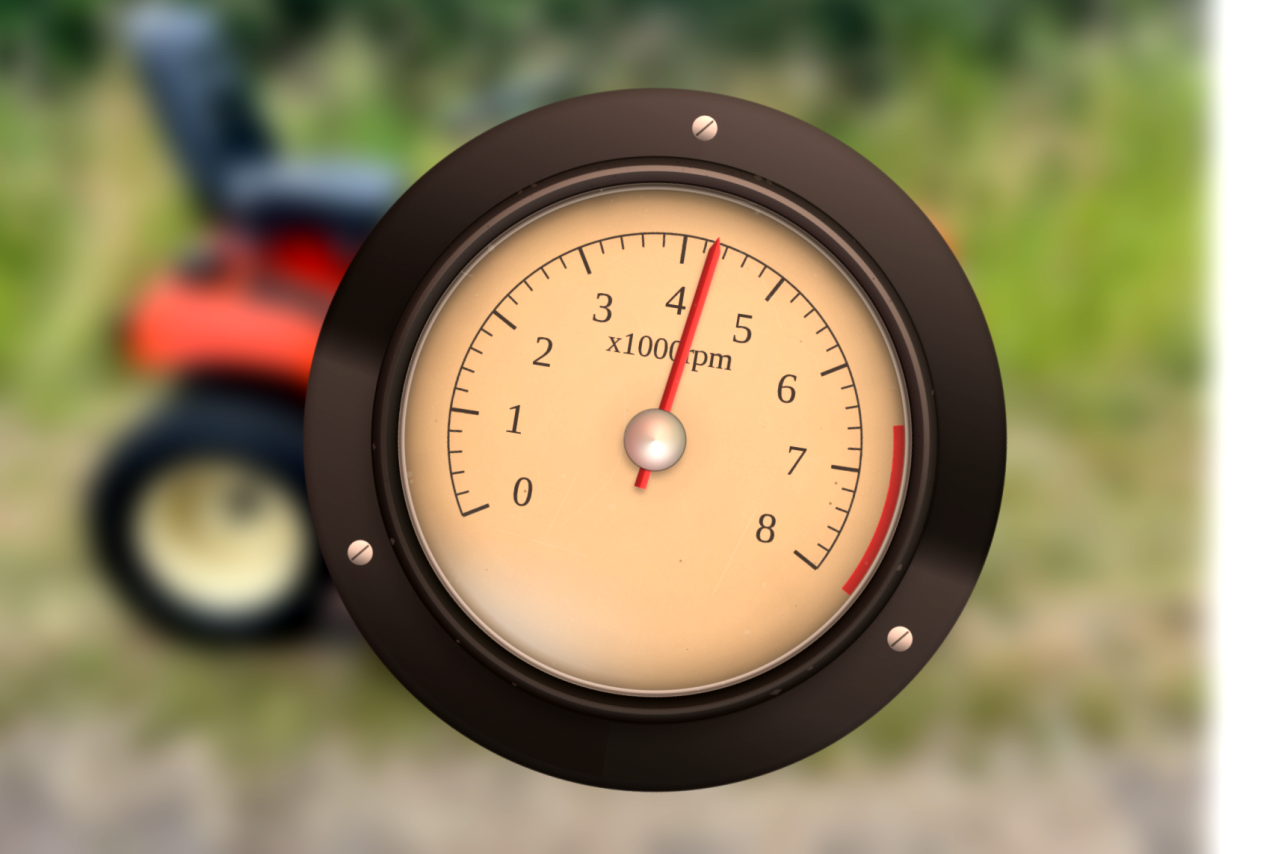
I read 4300 rpm
